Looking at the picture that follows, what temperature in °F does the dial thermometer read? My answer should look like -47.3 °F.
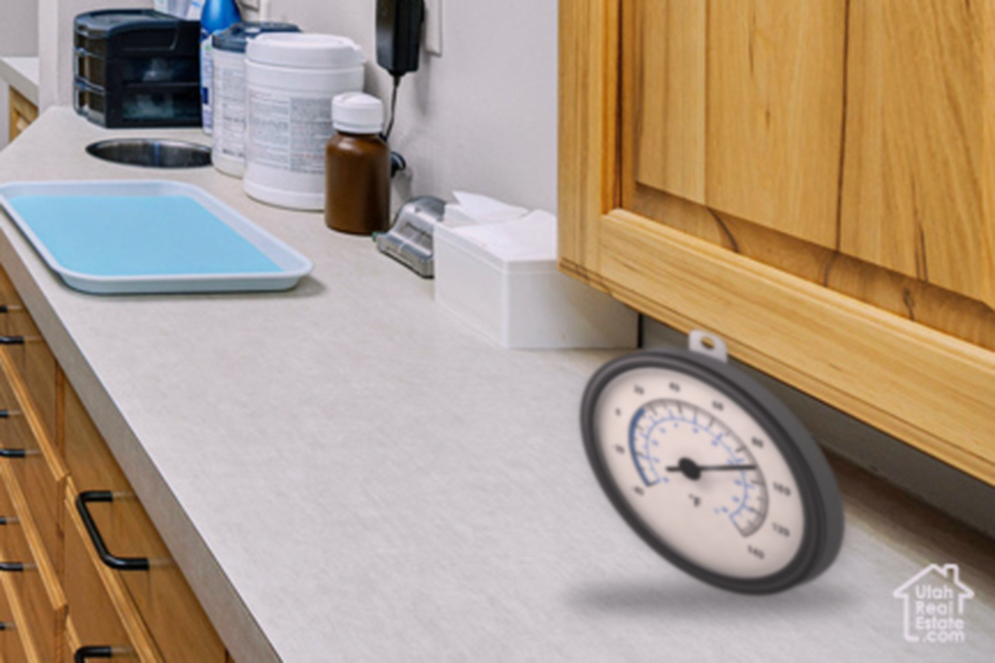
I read 90 °F
